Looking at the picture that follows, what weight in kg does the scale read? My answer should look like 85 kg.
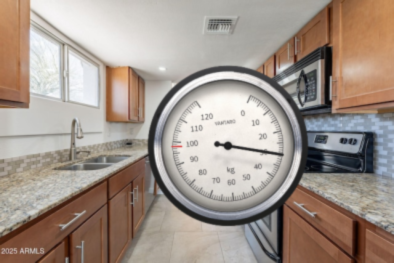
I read 30 kg
